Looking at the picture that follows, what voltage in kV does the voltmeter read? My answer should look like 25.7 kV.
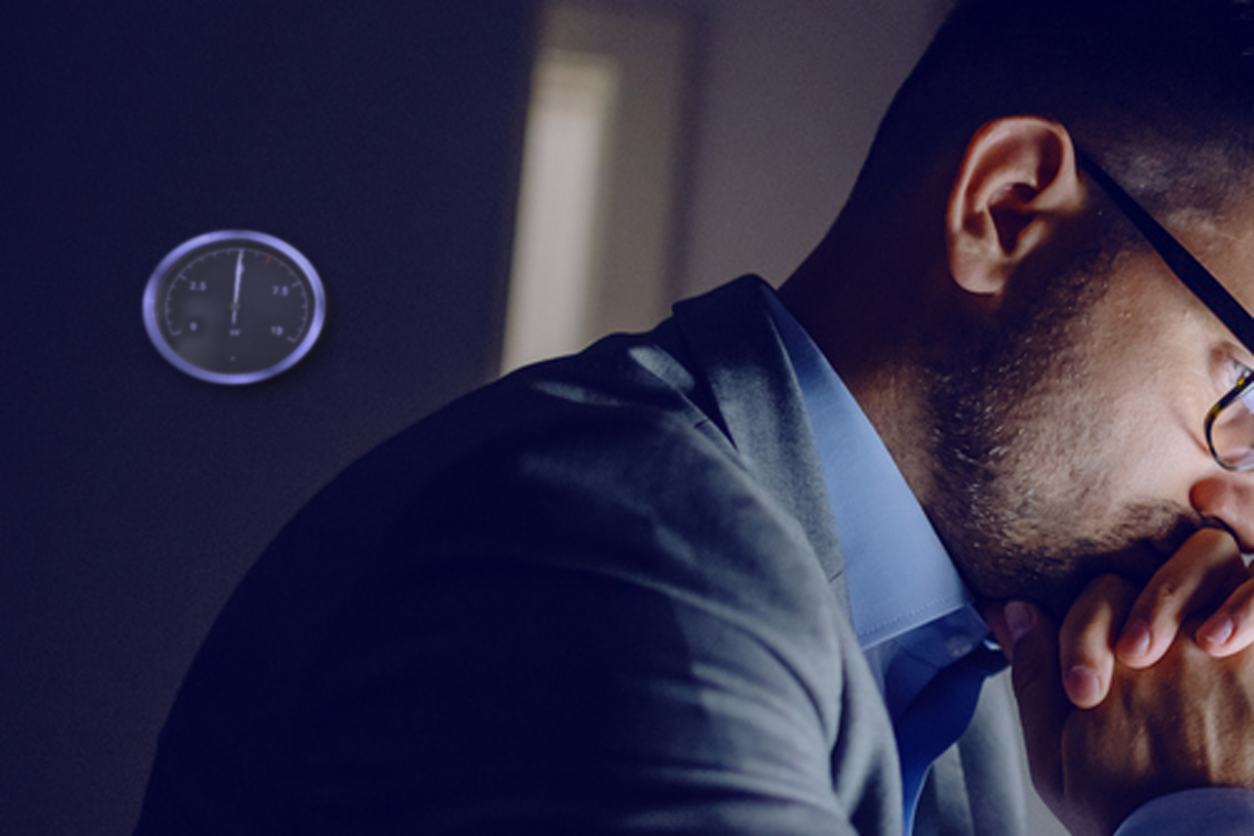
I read 5 kV
